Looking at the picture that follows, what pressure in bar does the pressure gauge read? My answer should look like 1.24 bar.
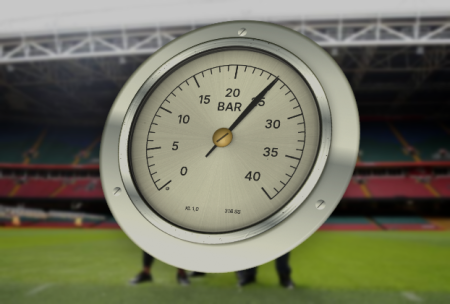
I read 25 bar
